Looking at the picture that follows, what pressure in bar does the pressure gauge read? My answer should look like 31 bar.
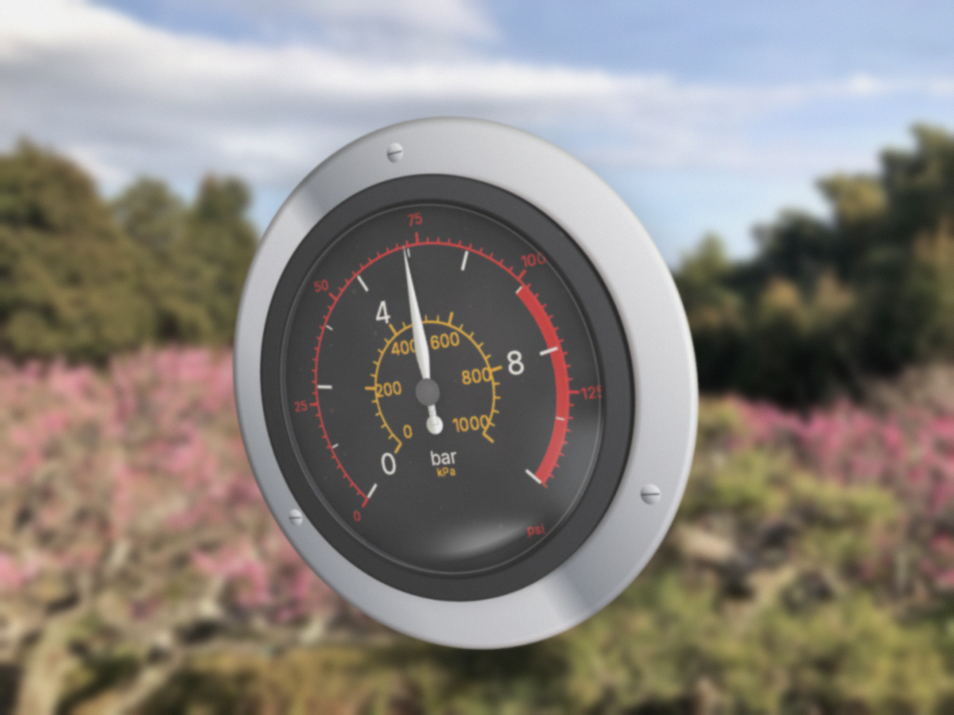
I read 5 bar
